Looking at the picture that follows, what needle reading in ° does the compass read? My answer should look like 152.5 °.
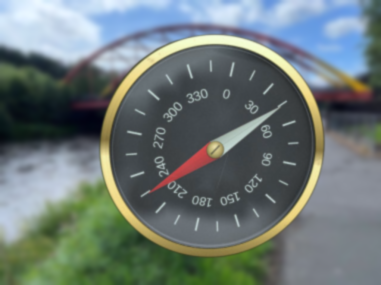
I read 225 °
